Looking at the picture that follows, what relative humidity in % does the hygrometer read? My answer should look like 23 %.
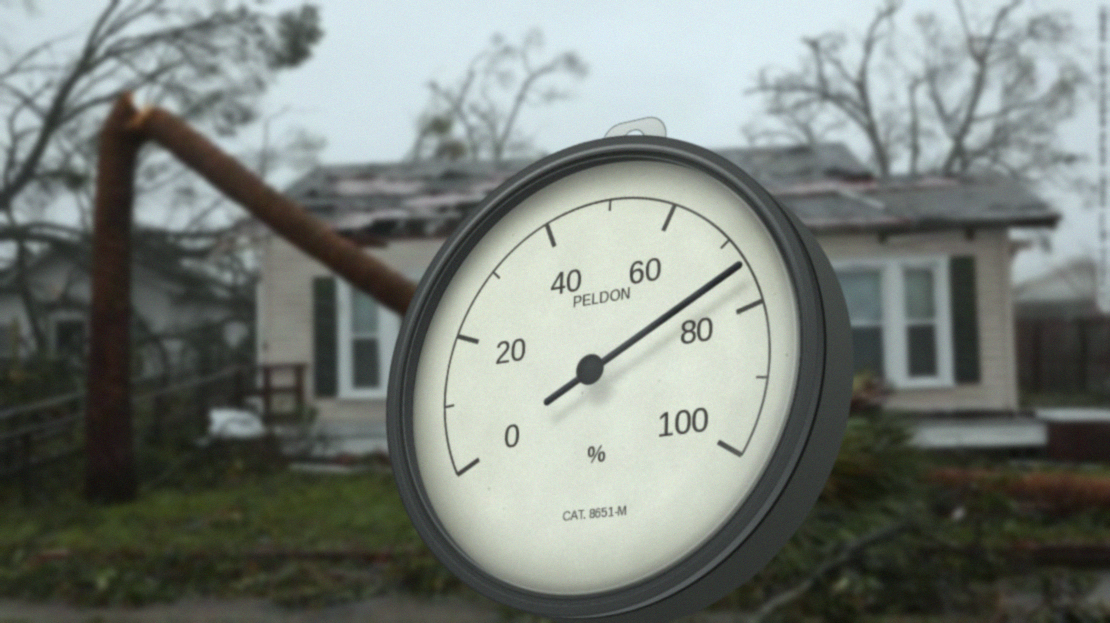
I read 75 %
